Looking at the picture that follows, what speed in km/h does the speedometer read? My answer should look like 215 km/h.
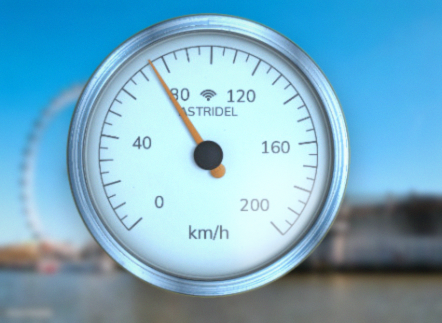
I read 75 km/h
